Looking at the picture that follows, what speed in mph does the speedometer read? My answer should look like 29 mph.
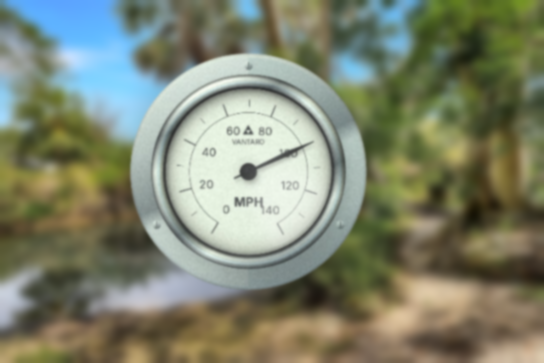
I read 100 mph
